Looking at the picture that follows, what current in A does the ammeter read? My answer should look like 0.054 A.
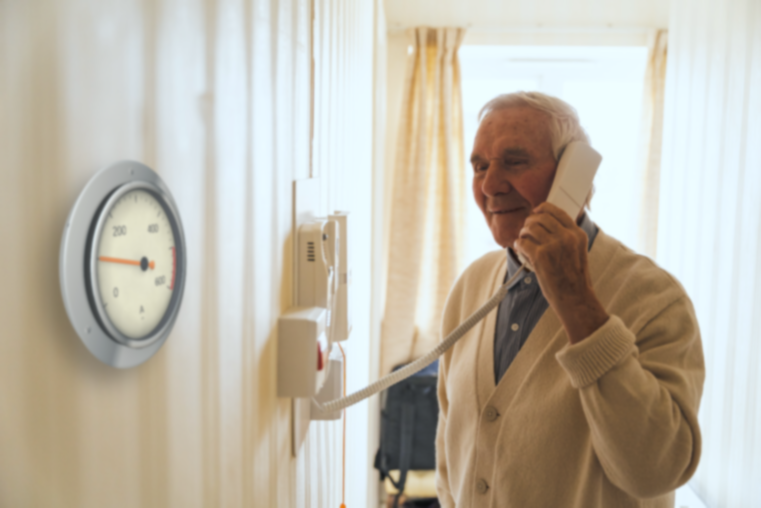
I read 100 A
